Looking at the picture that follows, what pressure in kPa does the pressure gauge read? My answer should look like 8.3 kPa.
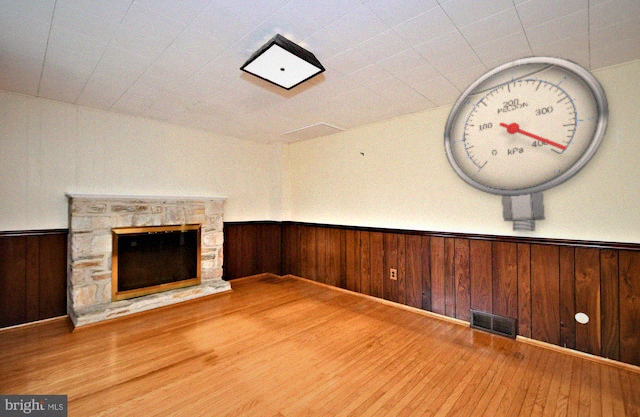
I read 390 kPa
